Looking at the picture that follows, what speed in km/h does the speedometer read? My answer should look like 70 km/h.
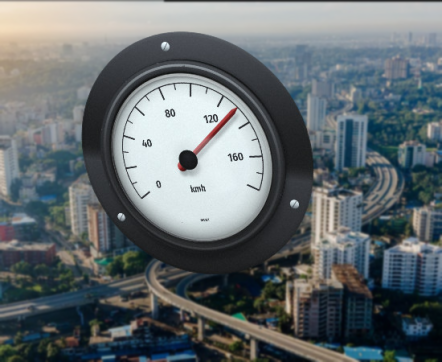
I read 130 km/h
